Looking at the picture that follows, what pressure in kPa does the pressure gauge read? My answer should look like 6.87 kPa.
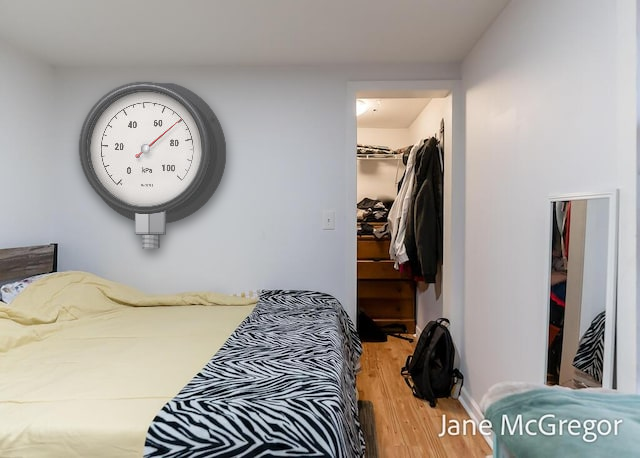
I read 70 kPa
